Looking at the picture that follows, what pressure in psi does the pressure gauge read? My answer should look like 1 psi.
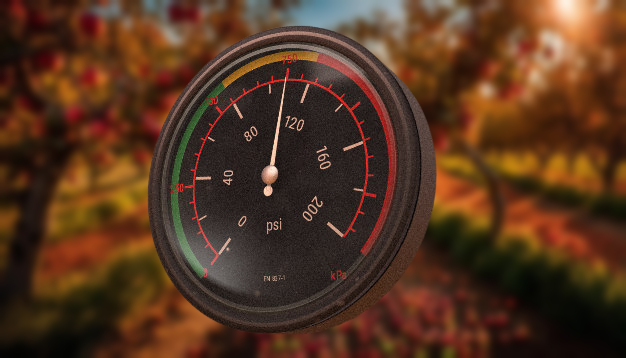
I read 110 psi
